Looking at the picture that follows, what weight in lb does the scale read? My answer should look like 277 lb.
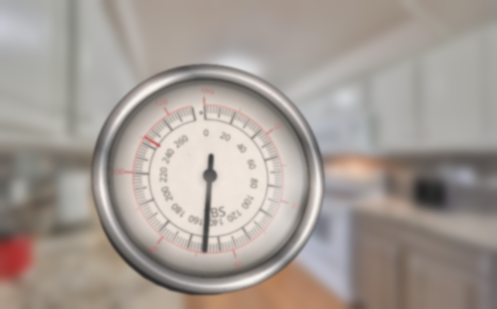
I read 150 lb
